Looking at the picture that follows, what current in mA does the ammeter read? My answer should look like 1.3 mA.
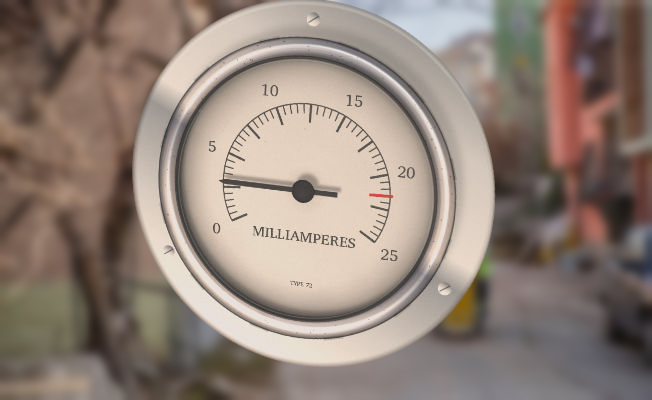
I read 3 mA
